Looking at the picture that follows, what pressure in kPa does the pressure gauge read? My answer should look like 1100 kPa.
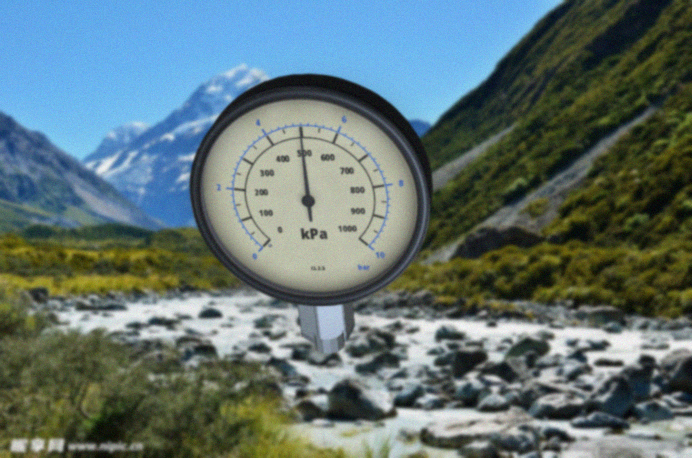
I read 500 kPa
